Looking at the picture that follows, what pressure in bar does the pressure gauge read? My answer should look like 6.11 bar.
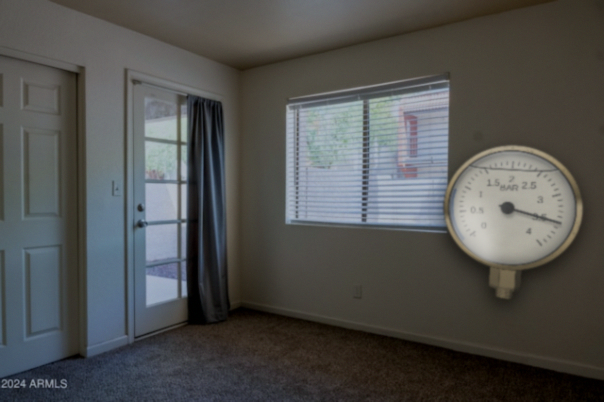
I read 3.5 bar
